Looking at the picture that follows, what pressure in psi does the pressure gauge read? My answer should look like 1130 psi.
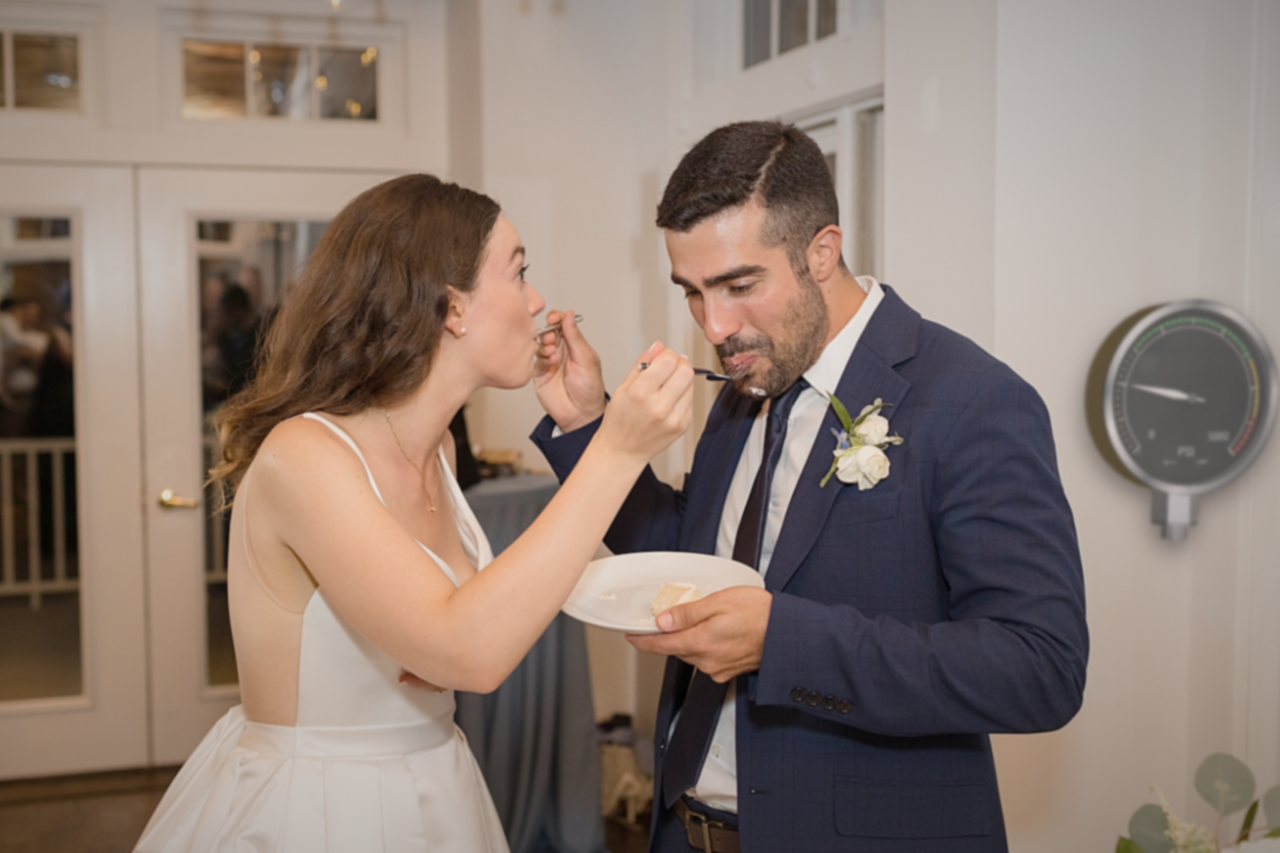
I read 1000 psi
